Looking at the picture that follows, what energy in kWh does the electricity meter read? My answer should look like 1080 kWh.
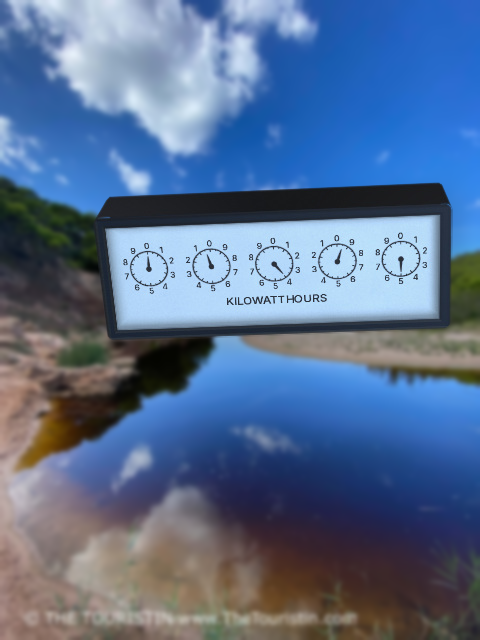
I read 395 kWh
